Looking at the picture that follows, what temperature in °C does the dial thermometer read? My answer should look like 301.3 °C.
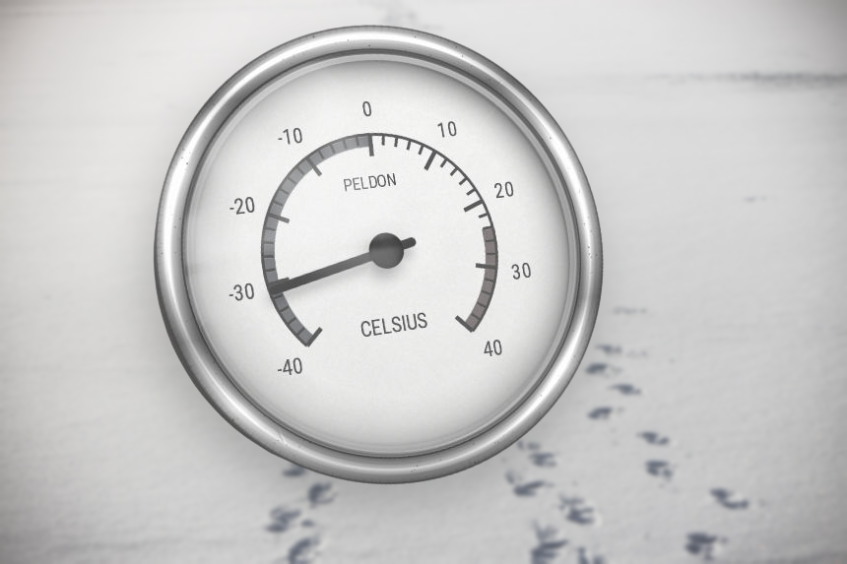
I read -31 °C
